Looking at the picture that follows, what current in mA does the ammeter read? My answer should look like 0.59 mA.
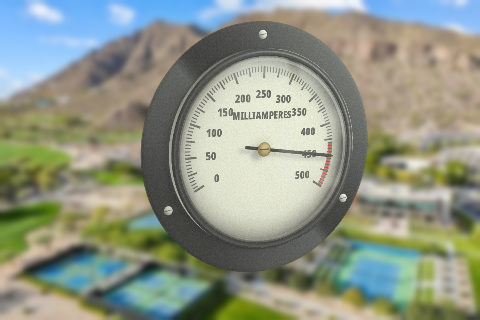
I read 450 mA
